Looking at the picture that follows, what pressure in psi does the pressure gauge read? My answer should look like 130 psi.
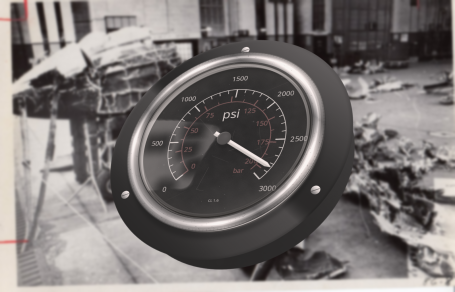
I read 2850 psi
